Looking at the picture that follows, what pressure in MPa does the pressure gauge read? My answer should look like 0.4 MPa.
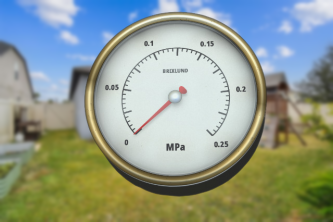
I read 0 MPa
